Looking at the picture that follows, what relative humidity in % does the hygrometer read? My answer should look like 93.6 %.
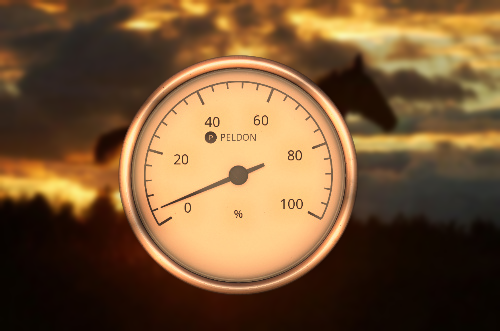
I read 4 %
